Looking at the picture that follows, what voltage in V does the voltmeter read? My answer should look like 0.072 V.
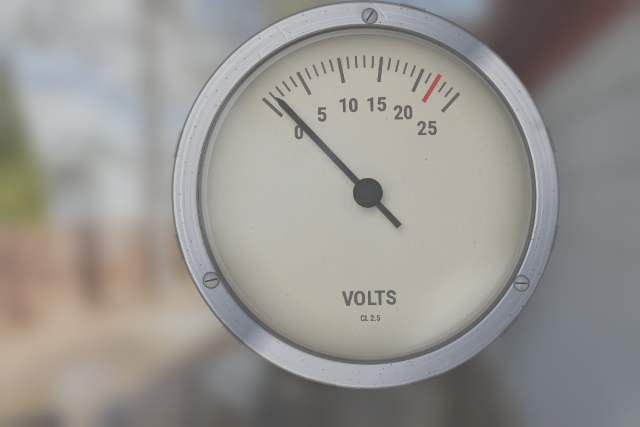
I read 1 V
